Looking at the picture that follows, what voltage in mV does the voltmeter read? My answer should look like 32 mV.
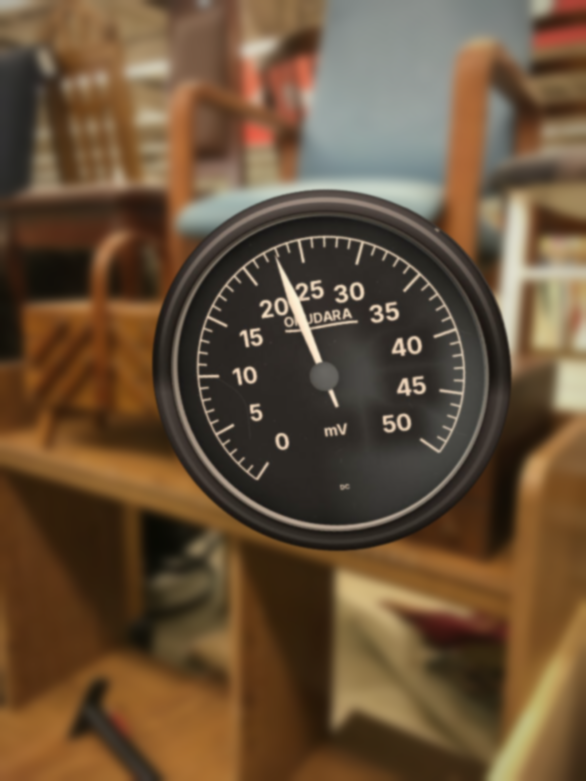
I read 23 mV
